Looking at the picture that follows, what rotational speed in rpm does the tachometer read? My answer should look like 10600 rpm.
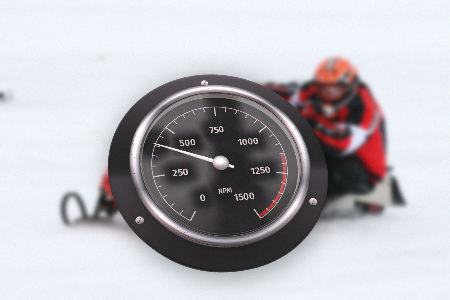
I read 400 rpm
